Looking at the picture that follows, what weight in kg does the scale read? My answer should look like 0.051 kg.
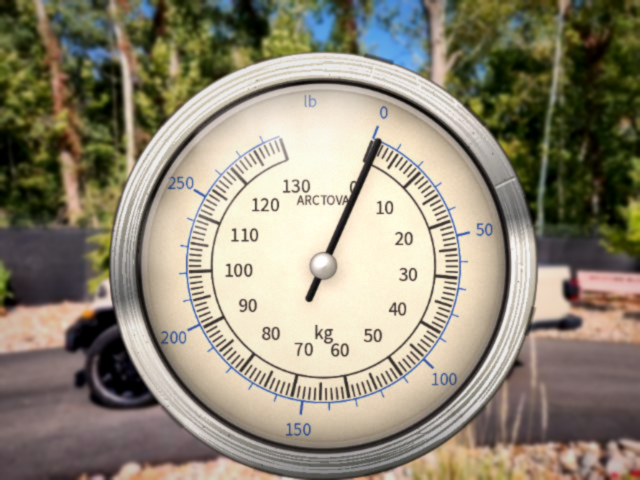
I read 1 kg
